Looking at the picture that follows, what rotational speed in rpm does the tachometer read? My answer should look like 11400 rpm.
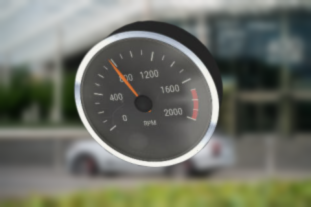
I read 800 rpm
